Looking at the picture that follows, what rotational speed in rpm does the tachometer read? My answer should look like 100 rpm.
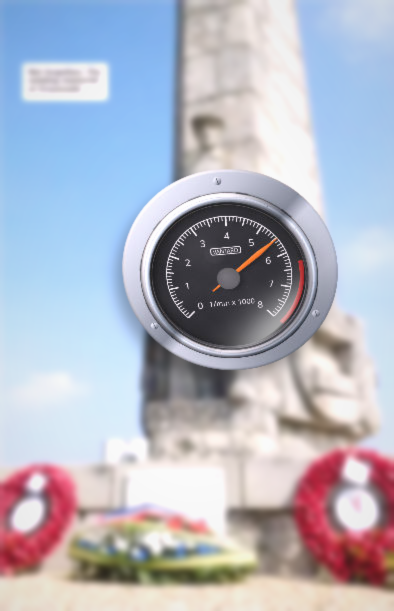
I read 5500 rpm
